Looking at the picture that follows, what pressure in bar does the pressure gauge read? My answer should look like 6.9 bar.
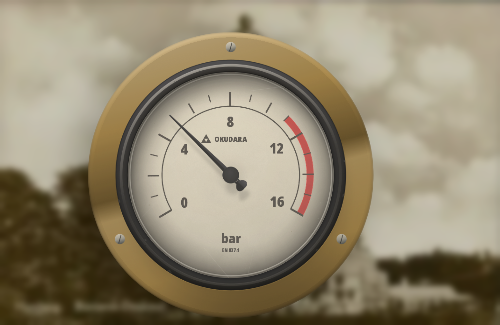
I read 5 bar
